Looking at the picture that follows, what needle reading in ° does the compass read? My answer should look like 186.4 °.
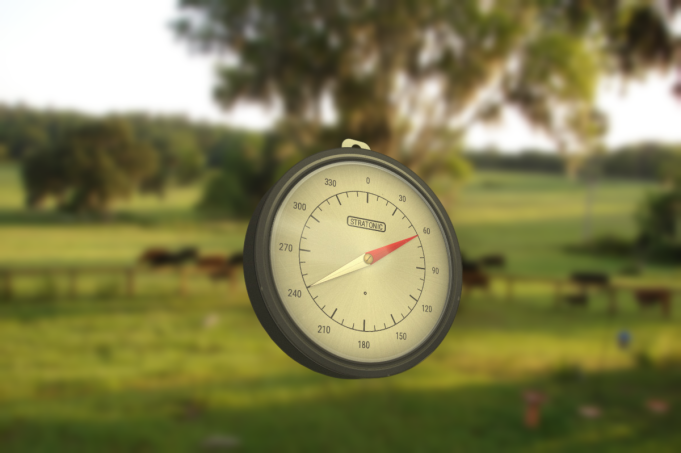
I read 60 °
